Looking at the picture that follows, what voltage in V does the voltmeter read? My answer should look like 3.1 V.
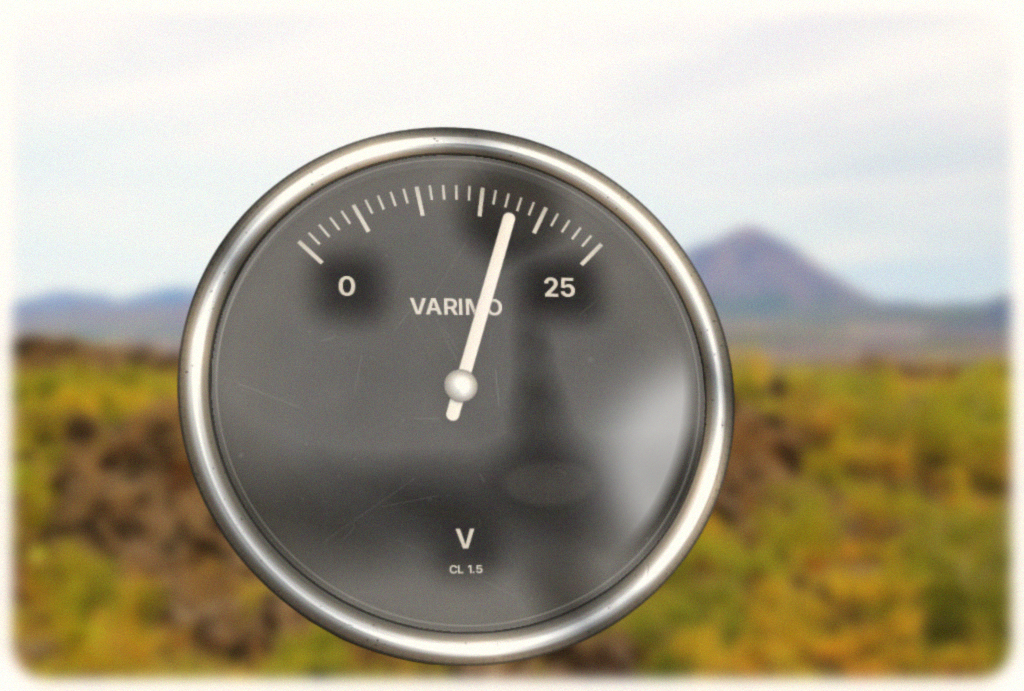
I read 17.5 V
